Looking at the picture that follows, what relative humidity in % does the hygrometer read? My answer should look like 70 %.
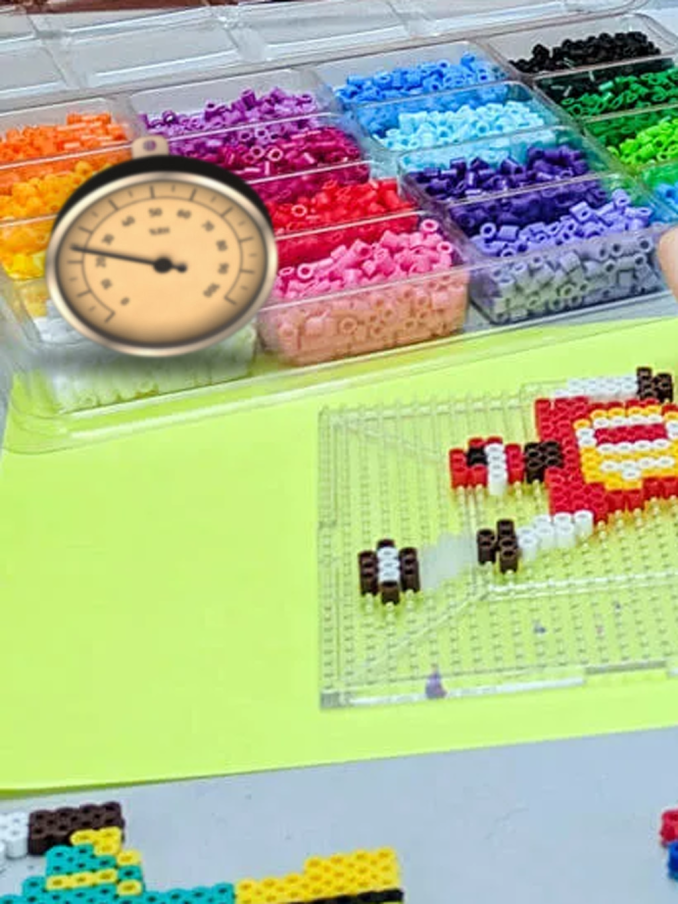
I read 25 %
